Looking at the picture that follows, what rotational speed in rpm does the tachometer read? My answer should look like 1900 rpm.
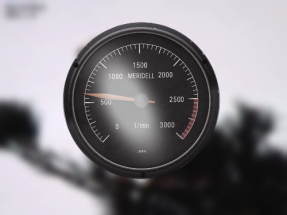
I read 600 rpm
